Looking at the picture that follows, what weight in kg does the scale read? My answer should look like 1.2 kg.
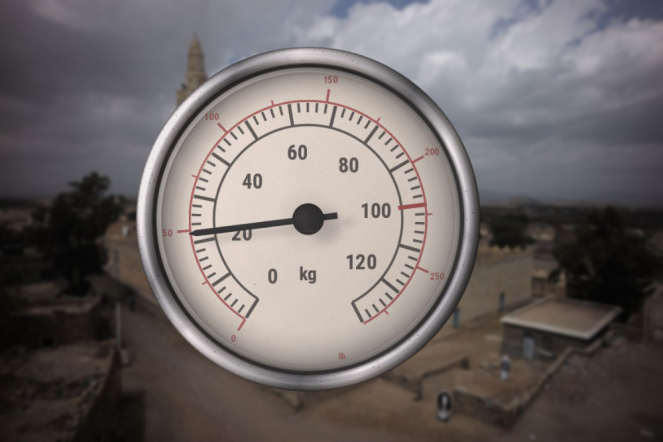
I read 22 kg
